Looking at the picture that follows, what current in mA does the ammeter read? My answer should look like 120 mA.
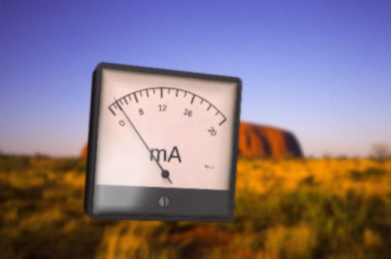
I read 4 mA
